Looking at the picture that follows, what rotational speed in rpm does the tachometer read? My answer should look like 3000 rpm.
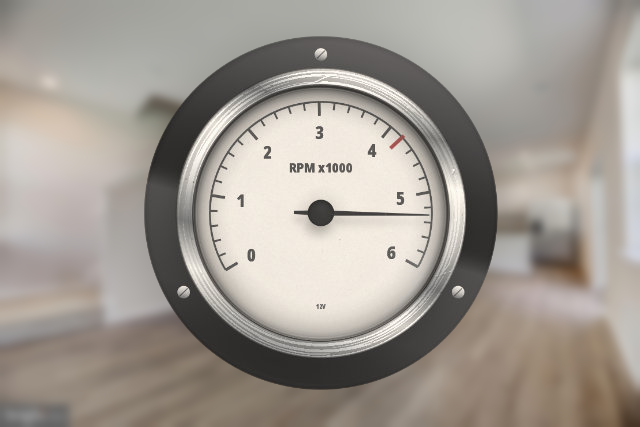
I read 5300 rpm
